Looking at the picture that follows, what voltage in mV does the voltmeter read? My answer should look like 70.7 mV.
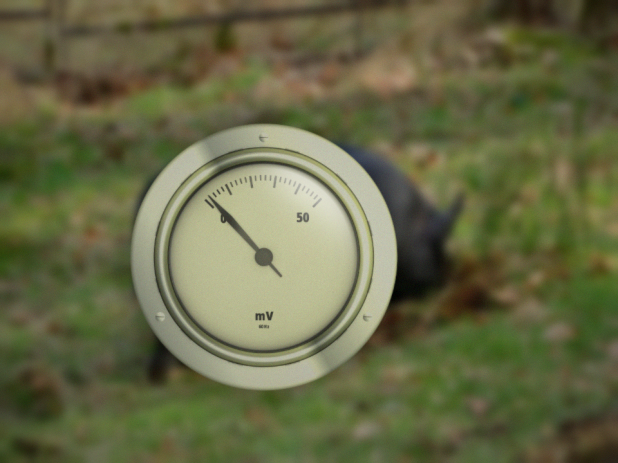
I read 2 mV
